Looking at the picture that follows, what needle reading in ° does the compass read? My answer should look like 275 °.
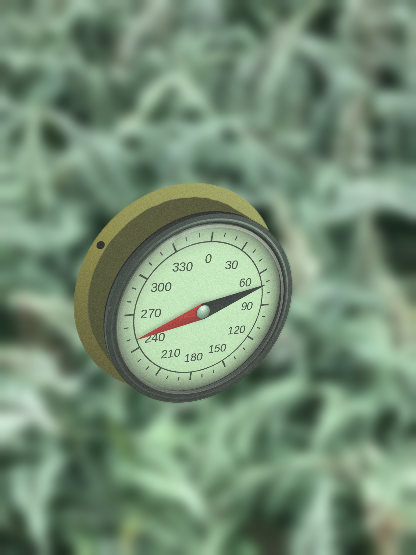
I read 250 °
